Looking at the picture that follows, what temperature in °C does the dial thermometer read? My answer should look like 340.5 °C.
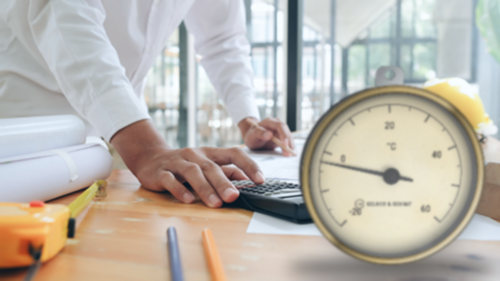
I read -2.5 °C
